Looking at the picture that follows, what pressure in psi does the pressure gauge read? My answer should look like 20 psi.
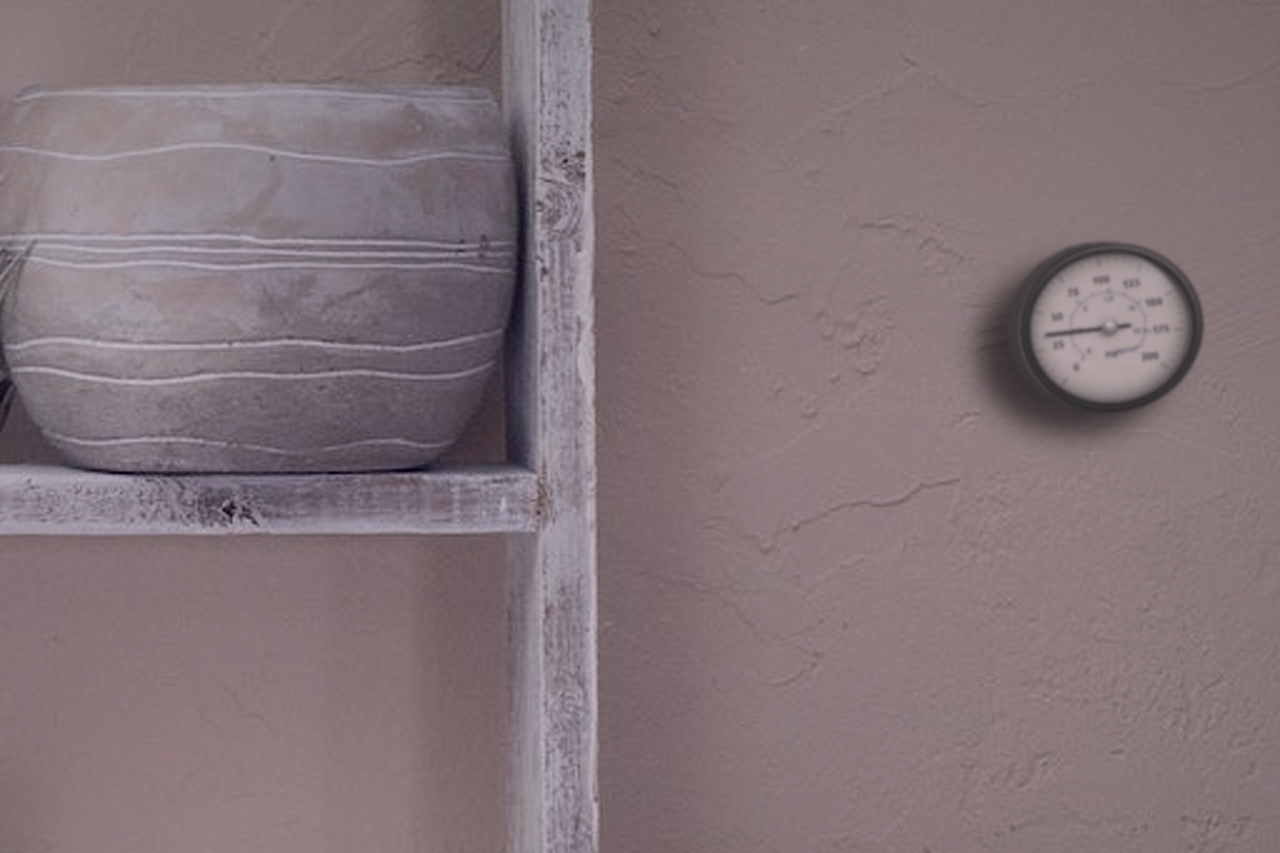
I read 35 psi
